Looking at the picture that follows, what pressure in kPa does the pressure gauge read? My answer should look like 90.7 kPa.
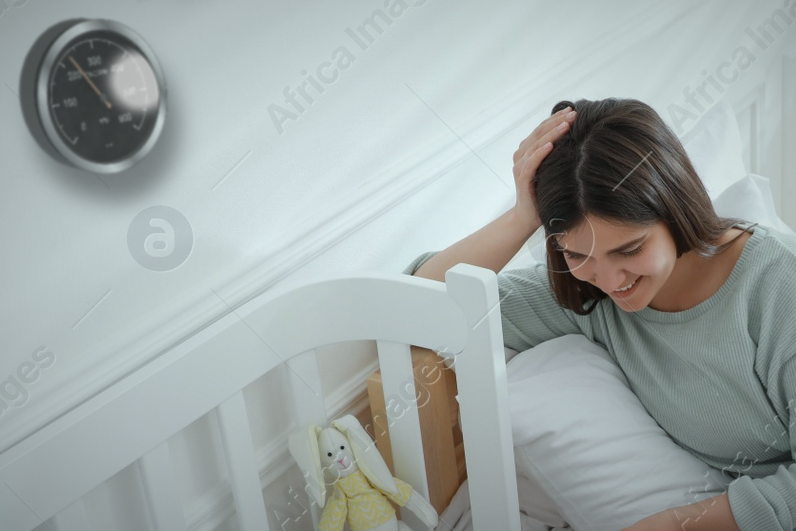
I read 225 kPa
